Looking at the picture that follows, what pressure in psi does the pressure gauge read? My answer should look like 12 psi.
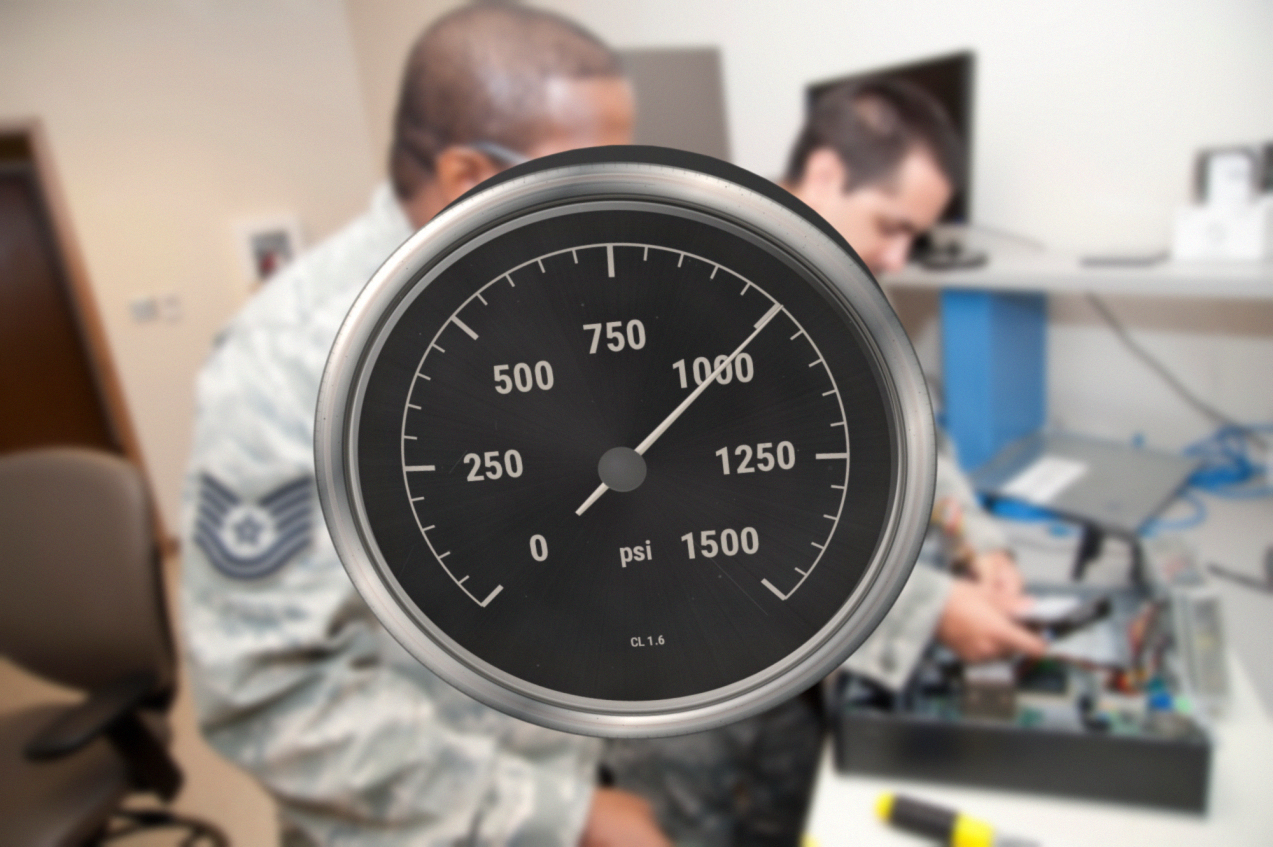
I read 1000 psi
